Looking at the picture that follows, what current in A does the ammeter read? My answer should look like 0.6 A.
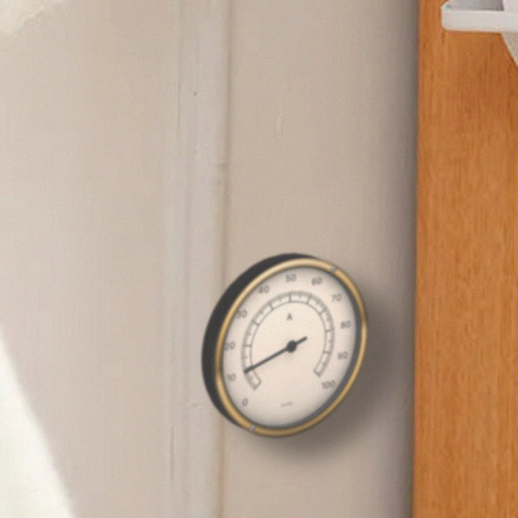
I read 10 A
